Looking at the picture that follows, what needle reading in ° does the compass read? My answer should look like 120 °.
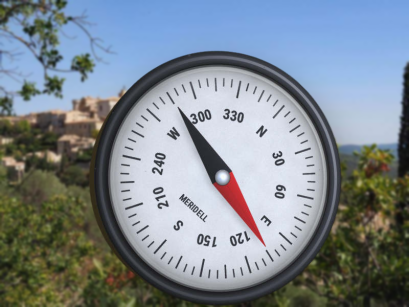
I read 105 °
